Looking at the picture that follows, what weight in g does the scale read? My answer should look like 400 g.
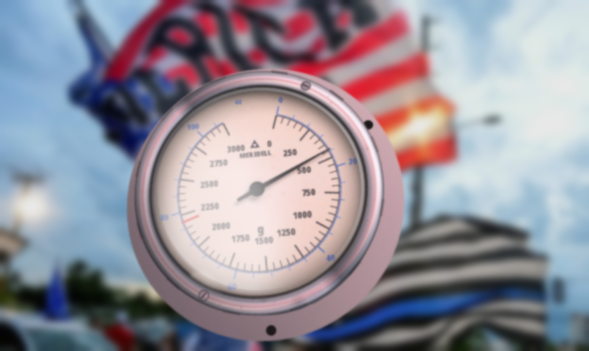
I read 450 g
